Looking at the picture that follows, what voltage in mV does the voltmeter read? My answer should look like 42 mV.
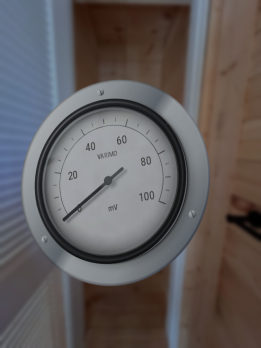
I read 0 mV
